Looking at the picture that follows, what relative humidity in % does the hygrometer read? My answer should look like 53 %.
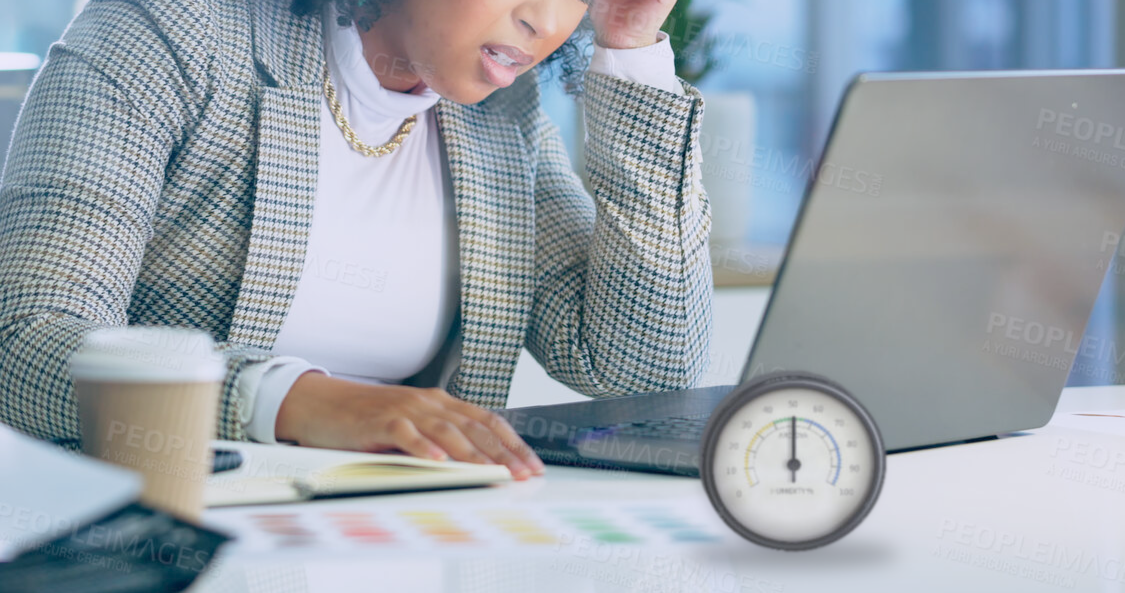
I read 50 %
